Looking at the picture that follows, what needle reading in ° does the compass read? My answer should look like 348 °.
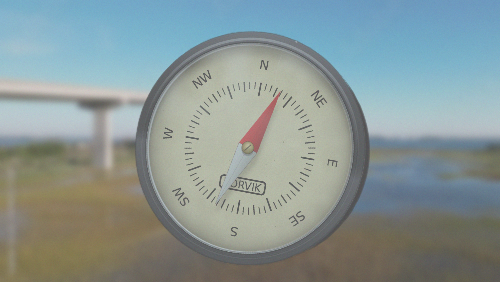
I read 20 °
